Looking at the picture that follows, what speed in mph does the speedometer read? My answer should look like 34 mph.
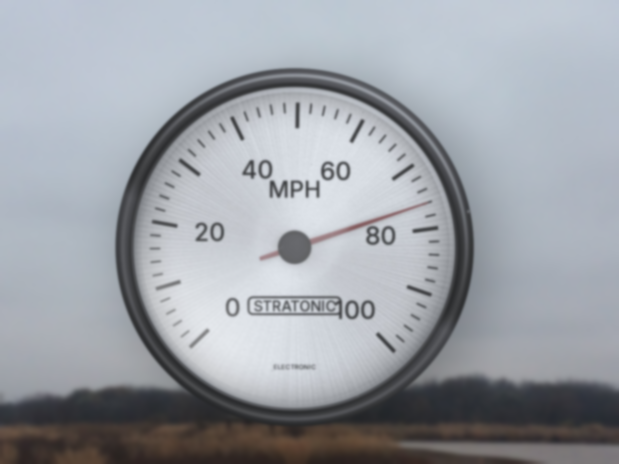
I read 76 mph
